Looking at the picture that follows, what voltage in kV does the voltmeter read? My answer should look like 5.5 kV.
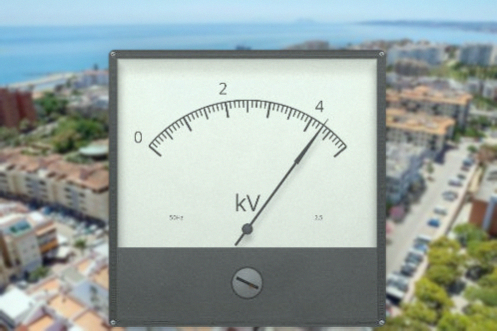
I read 4.3 kV
